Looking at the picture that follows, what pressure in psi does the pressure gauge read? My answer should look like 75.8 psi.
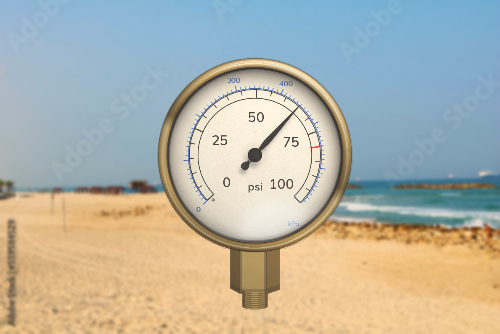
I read 65 psi
